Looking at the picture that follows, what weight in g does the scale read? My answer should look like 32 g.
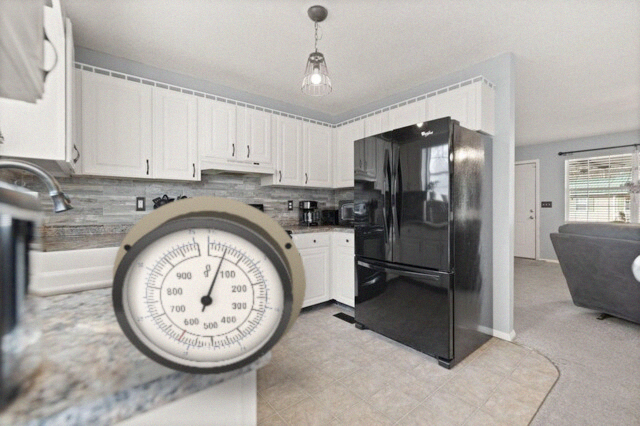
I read 50 g
